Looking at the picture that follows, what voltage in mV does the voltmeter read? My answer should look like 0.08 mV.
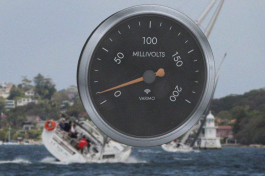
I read 10 mV
